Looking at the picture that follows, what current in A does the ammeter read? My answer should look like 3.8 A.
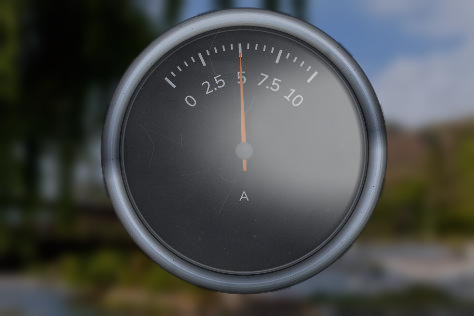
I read 5 A
